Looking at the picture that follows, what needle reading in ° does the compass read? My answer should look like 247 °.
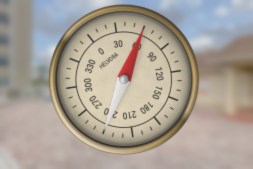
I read 60 °
